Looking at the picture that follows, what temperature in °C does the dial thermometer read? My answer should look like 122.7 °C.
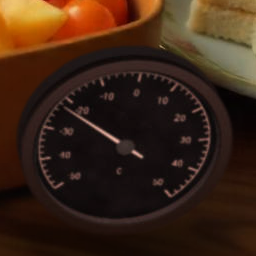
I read -22 °C
